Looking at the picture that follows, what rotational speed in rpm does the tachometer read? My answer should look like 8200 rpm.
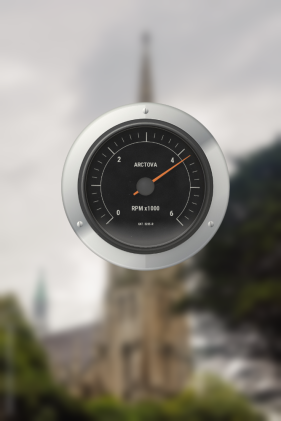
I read 4200 rpm
